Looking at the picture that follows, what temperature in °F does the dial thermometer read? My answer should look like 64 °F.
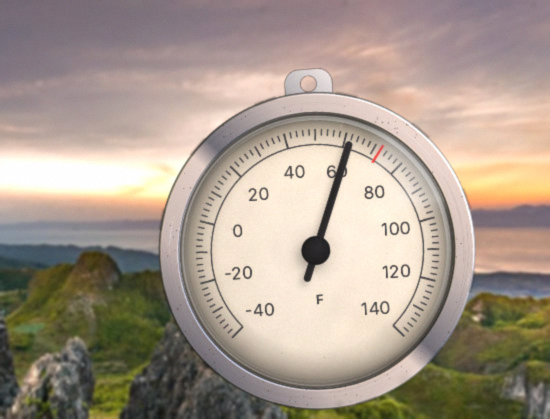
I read 62 °F
